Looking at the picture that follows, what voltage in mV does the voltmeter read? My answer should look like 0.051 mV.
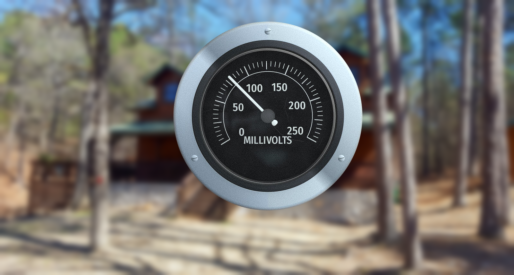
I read 80 mV
